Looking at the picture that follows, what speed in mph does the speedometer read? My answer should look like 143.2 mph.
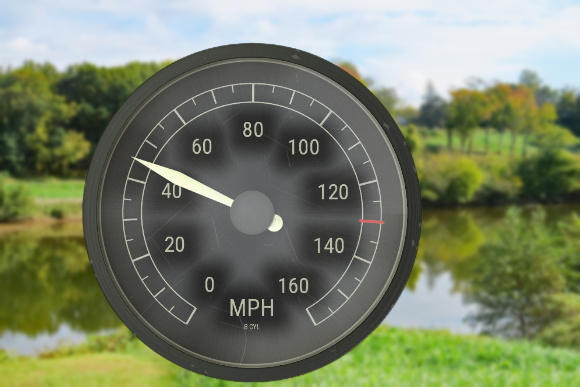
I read 45 mph
